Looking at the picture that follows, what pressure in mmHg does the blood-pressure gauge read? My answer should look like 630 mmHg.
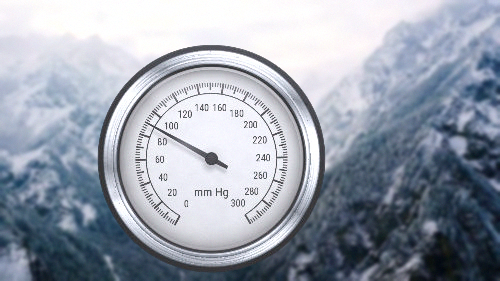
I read 90 mmHg
